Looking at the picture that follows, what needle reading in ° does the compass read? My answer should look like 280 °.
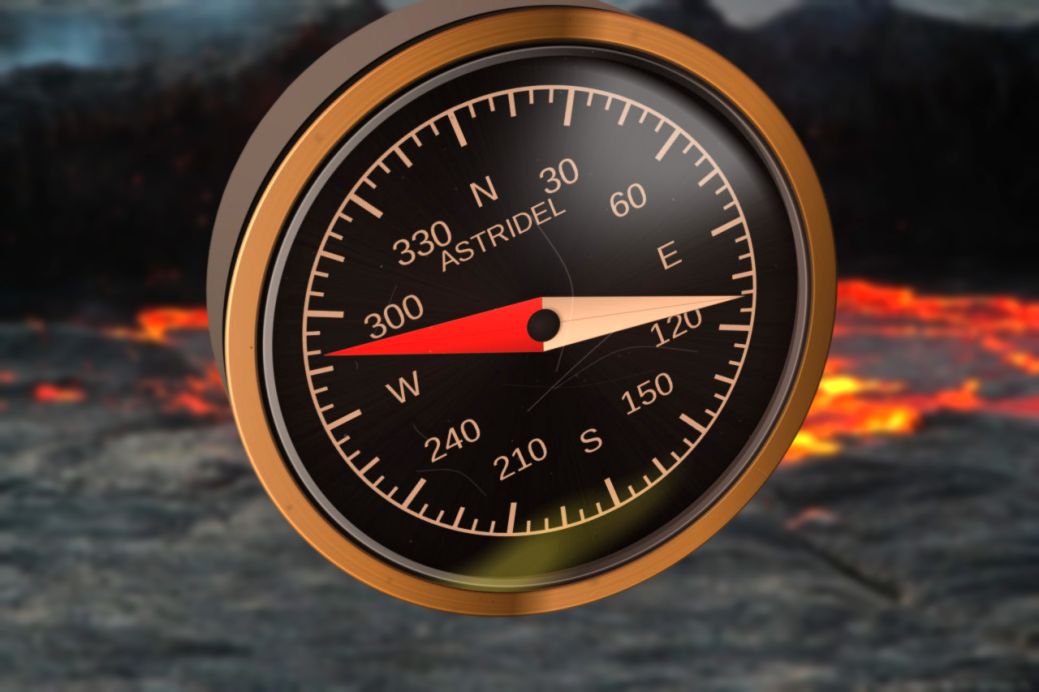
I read 290 °
